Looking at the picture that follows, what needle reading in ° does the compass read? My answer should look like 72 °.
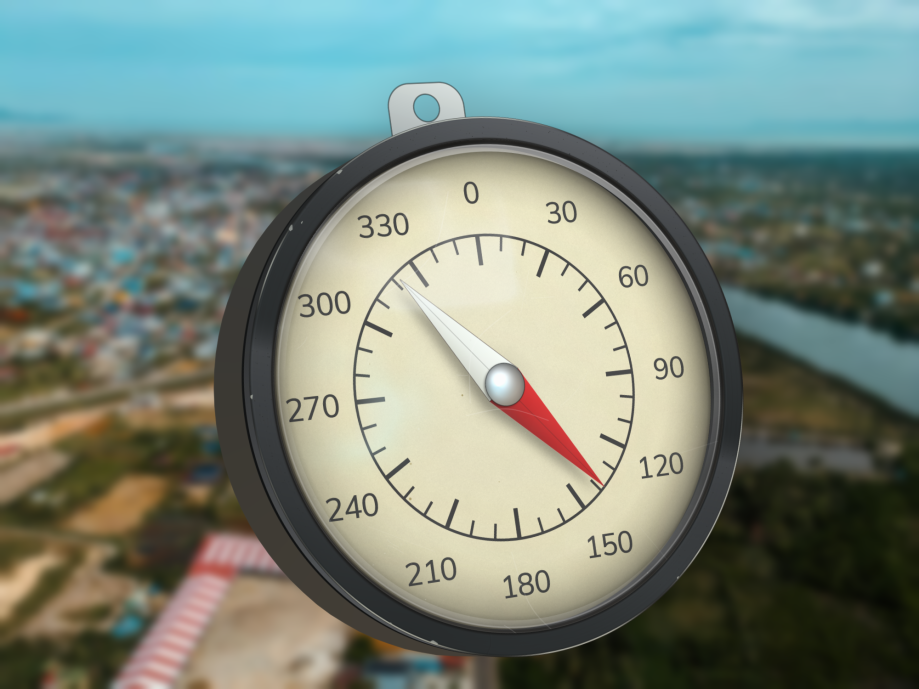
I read 140 °
